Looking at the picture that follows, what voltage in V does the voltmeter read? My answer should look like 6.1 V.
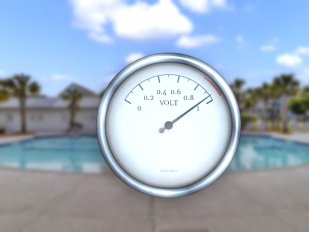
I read 0.95 V
